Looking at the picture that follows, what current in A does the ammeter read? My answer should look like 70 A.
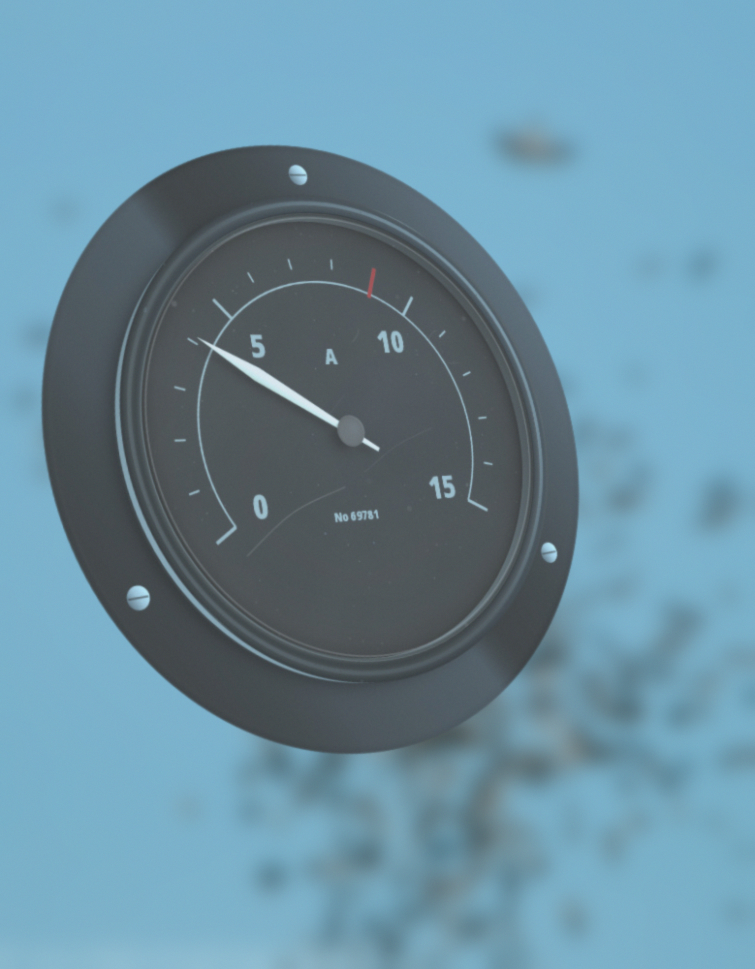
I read 4 A
